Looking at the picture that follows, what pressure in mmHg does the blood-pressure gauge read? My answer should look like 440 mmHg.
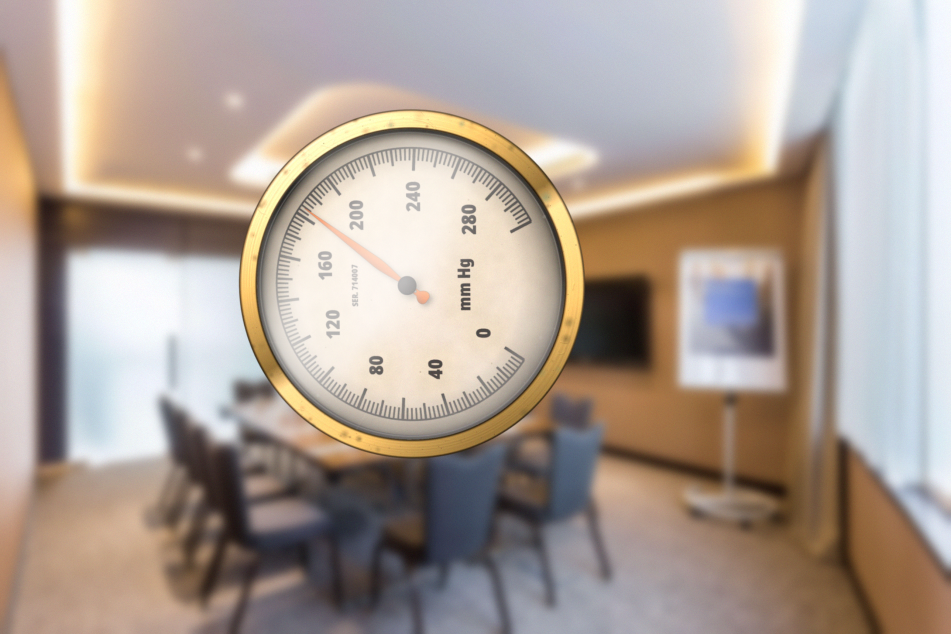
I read 184 mmHg
